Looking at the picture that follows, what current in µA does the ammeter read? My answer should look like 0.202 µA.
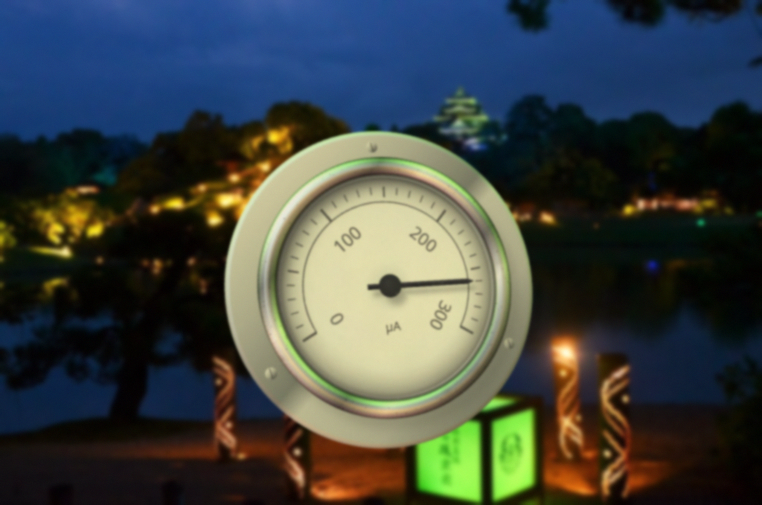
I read 260 µA
